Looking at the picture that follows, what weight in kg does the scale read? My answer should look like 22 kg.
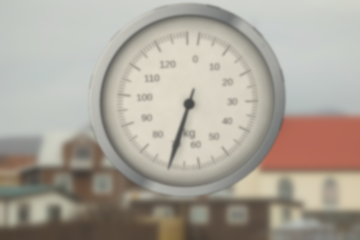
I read 70 kg
